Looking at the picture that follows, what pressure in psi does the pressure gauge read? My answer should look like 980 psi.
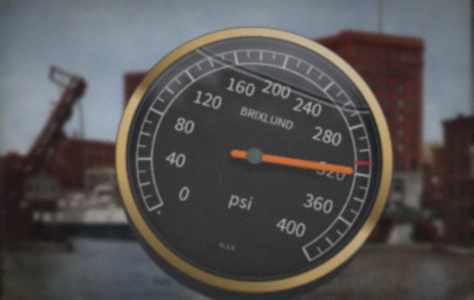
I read 320 psi
